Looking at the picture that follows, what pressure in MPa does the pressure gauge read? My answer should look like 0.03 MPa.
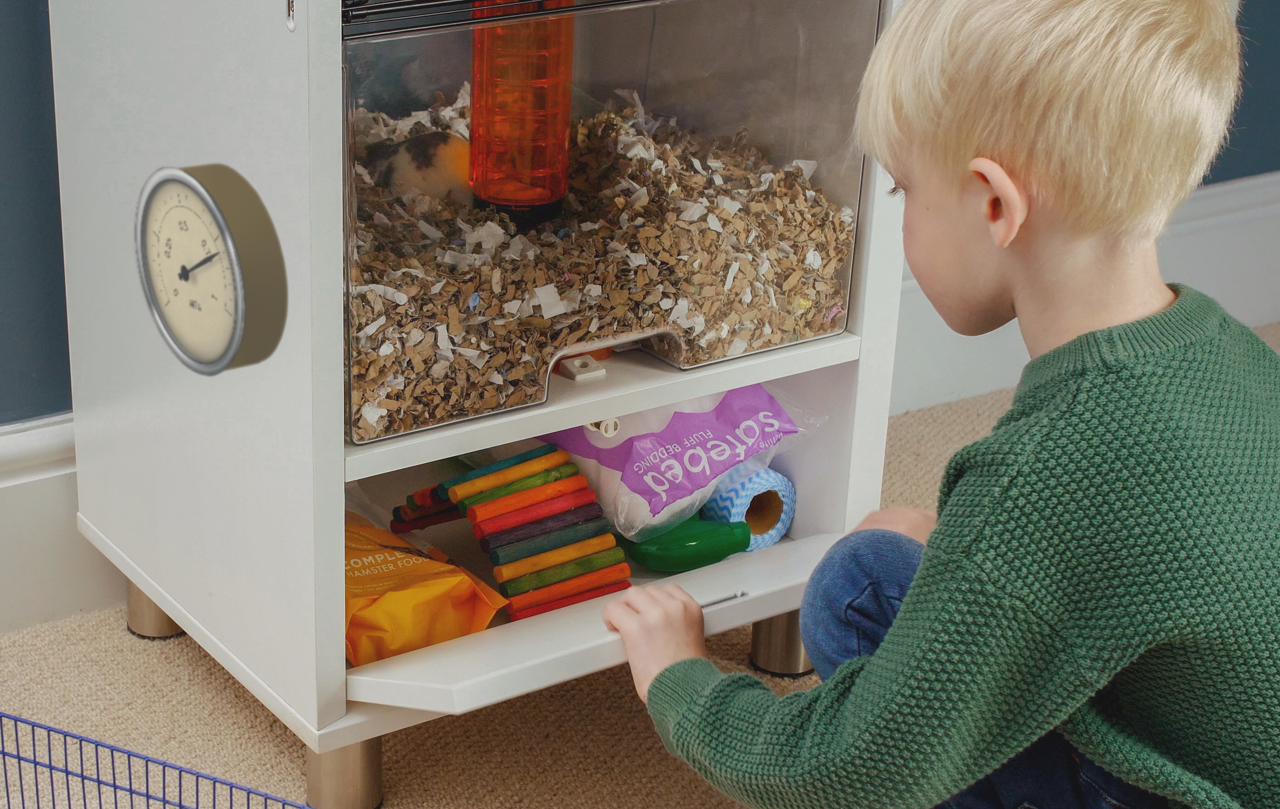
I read 0.8 MPa
